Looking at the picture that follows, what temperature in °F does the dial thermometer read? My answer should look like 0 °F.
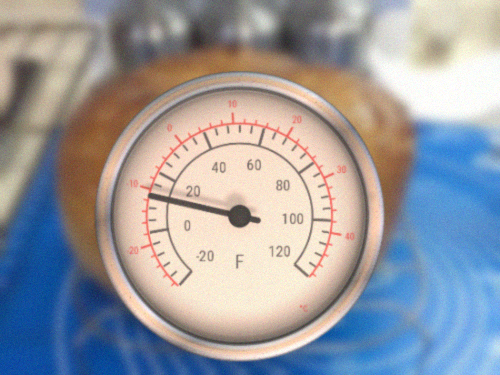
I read 12 °F
